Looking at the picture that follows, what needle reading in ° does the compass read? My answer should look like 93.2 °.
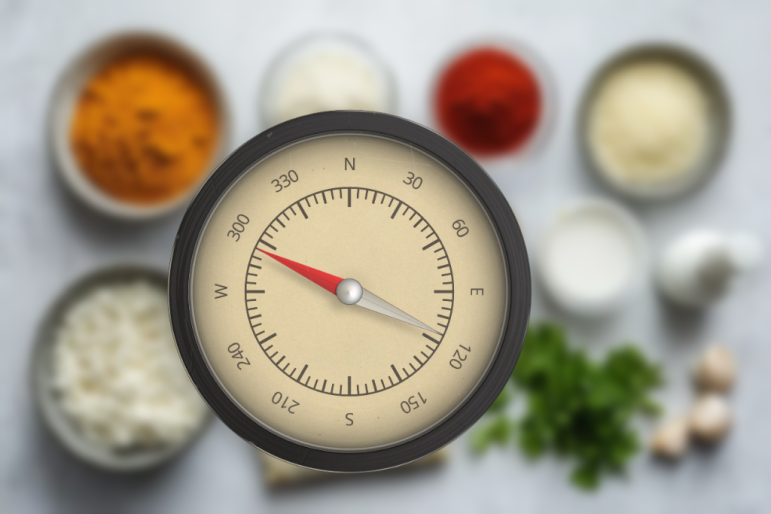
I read 295 °
